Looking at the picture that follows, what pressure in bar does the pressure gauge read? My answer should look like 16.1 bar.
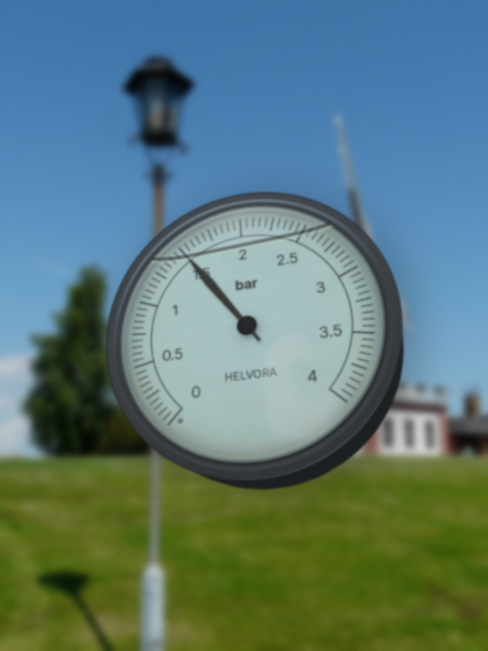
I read 1.5 bar
